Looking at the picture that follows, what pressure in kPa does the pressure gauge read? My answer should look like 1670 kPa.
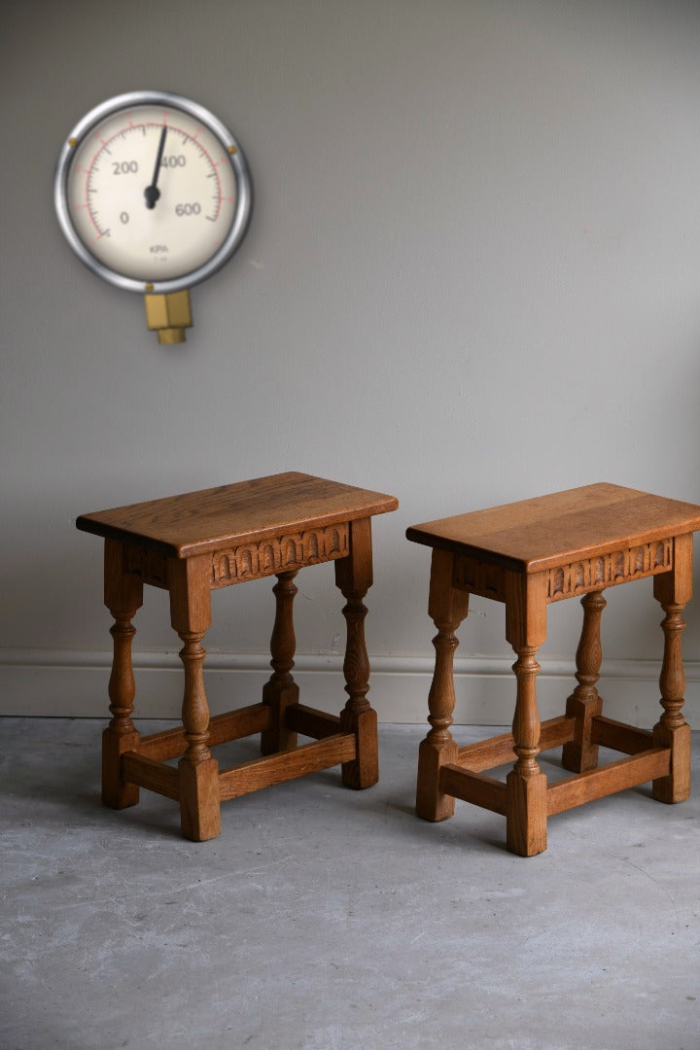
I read 350 kPa
